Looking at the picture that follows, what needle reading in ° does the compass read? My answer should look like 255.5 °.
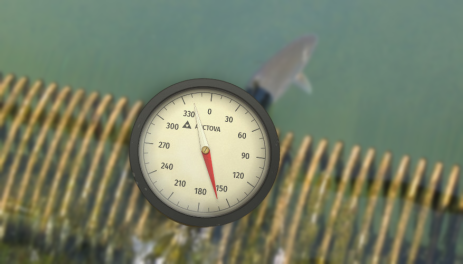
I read 160 °
